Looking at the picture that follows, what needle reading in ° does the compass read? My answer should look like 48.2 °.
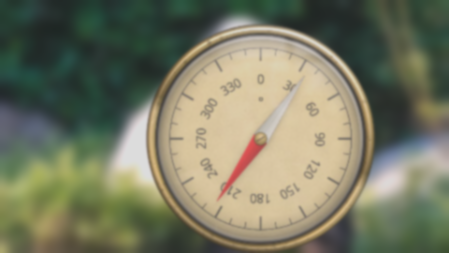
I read 215 °
